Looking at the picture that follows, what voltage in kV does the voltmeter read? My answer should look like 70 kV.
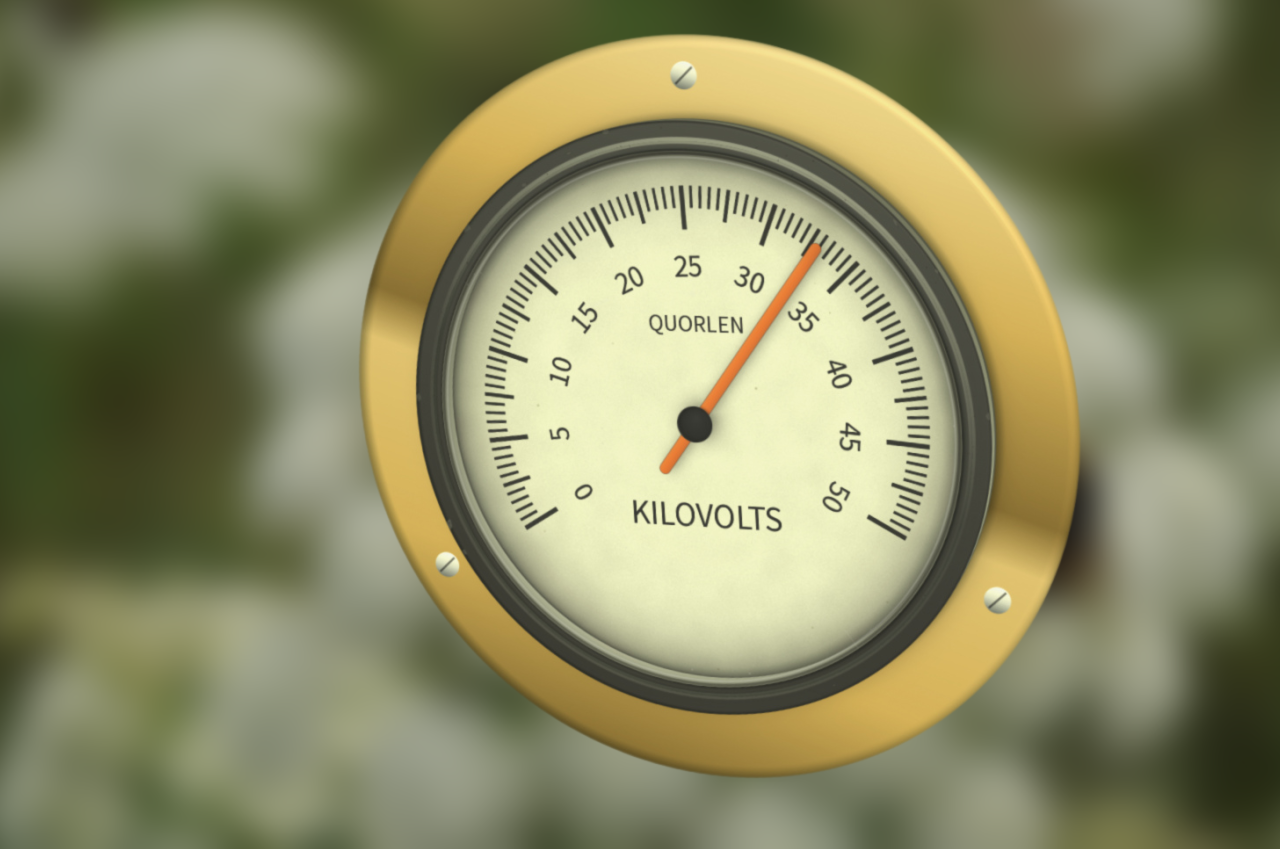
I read 33 kV
